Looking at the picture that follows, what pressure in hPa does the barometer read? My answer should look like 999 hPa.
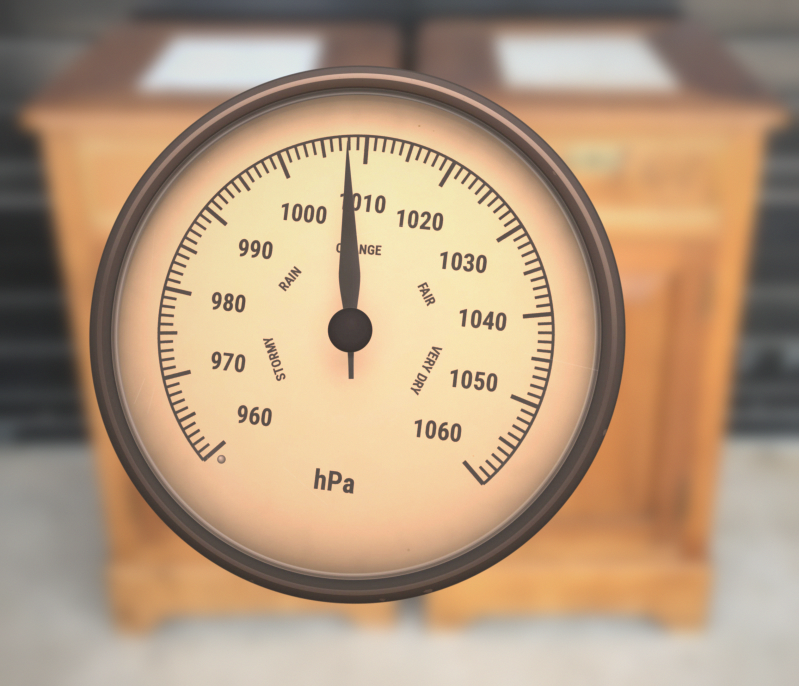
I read 1008 hPa
